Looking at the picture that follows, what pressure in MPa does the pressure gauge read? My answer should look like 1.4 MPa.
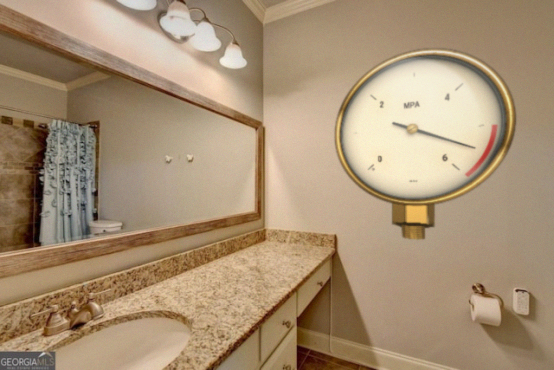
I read 5.5 MPa
